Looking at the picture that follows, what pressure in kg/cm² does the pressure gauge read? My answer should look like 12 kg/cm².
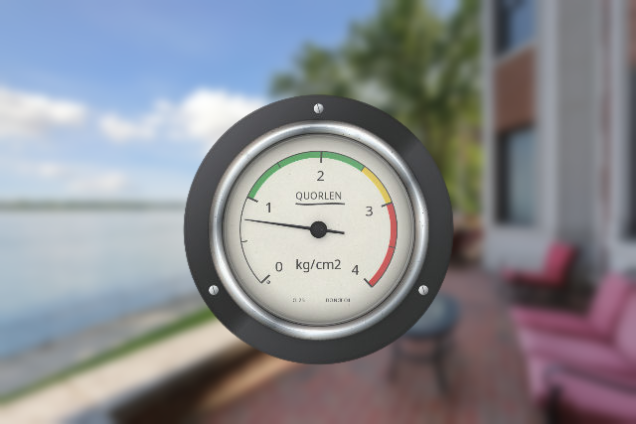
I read 0.75 kg/cm²
